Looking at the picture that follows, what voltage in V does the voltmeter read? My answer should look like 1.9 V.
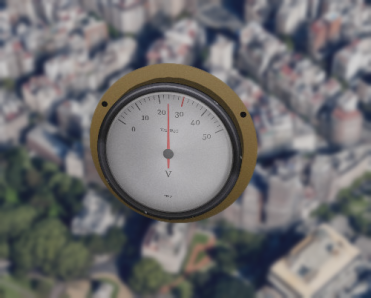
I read 24 V
